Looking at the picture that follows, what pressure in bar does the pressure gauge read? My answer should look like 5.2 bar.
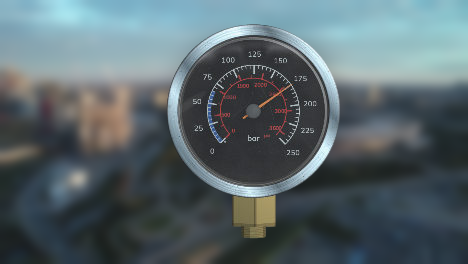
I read 175 bar
